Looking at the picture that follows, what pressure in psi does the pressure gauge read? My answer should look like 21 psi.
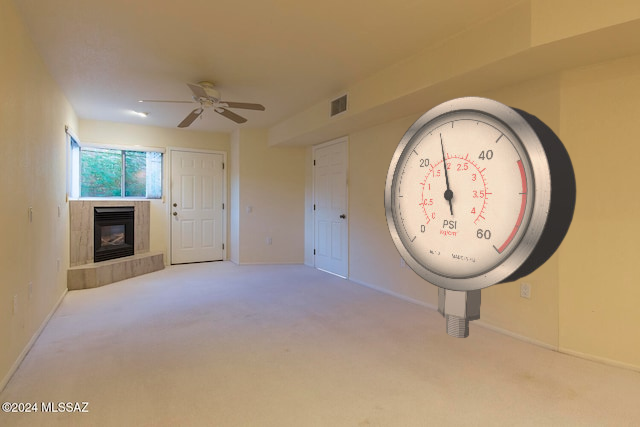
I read 27.5 psi
